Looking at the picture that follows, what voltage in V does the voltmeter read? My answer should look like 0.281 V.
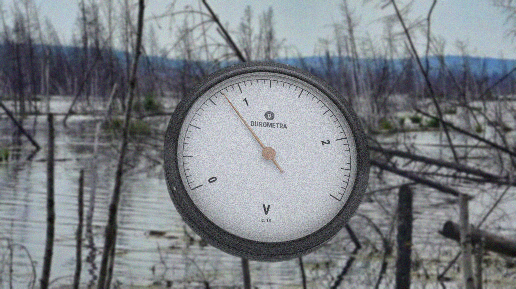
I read 0.85 V
